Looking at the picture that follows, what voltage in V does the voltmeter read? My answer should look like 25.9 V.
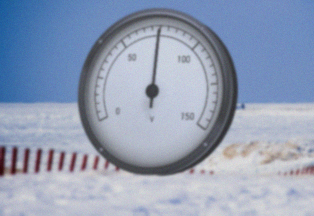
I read 75 V
